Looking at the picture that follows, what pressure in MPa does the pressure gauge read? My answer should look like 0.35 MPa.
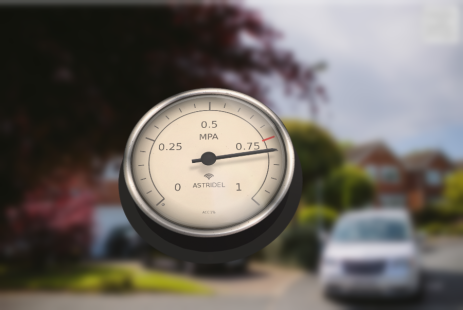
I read 0.8 MPa
